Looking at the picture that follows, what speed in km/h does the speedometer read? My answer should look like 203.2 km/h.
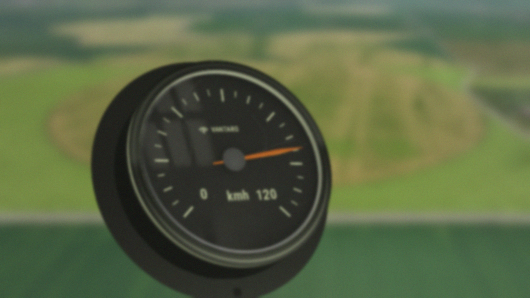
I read 95 km/h
